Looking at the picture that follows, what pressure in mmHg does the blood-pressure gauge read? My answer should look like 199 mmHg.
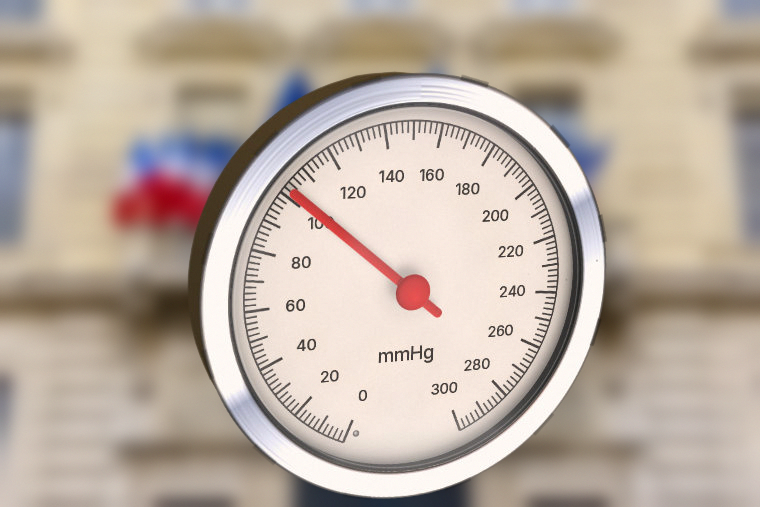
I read 102 mmHg
